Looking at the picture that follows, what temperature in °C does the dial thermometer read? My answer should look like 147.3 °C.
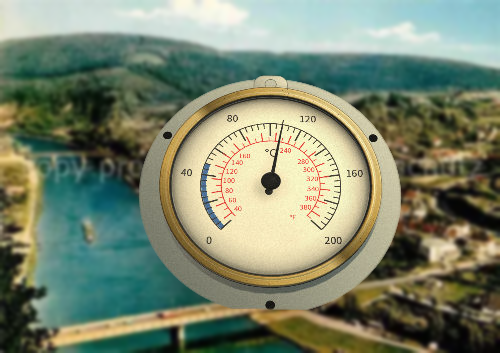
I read 108 °C
